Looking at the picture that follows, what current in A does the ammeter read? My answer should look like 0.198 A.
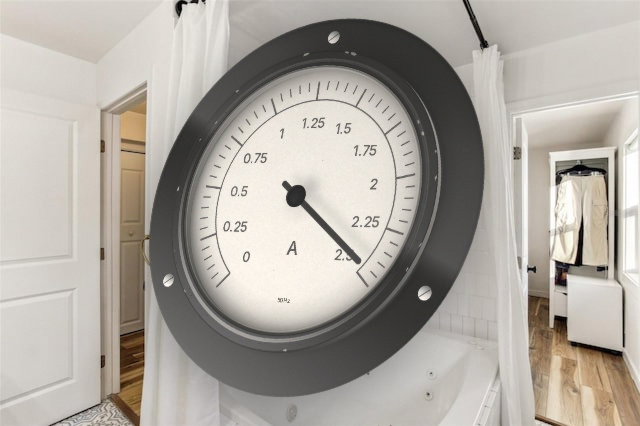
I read 2.45 A
